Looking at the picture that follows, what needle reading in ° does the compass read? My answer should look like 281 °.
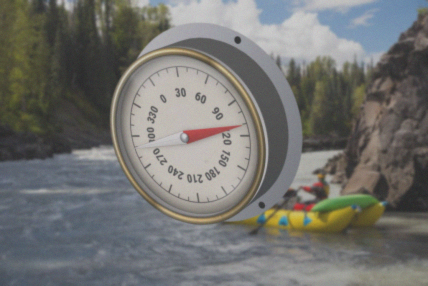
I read 110 °
